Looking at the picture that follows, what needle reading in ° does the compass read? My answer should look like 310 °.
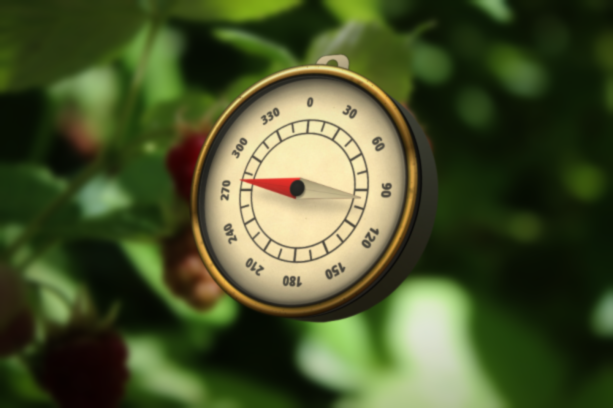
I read 277.5 °
